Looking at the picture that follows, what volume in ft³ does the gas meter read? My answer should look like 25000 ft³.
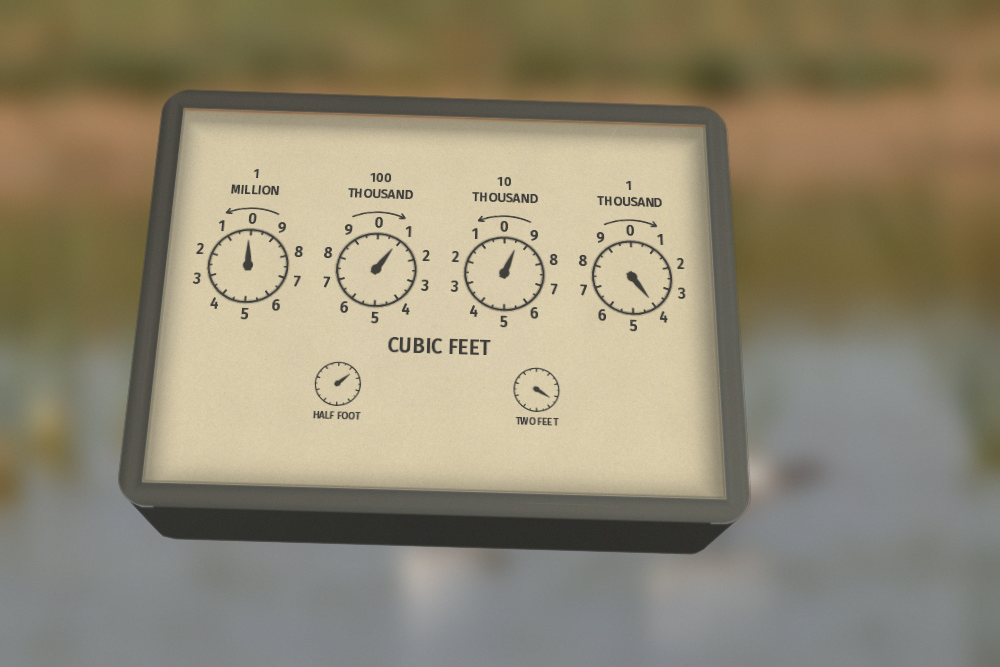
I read 9400 ft³
